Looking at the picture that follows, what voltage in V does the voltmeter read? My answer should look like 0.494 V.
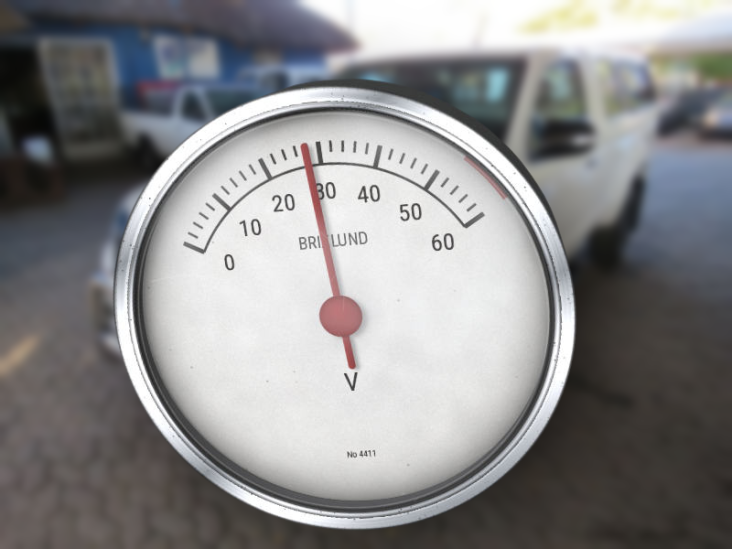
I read 28 V
